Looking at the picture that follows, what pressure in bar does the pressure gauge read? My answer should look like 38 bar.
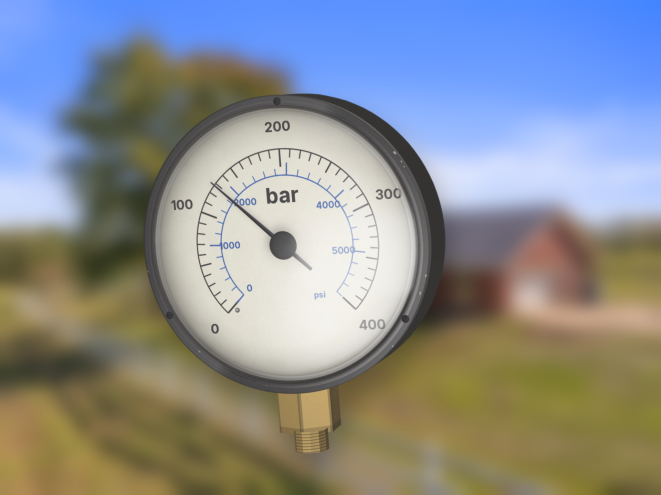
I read 130 bar
